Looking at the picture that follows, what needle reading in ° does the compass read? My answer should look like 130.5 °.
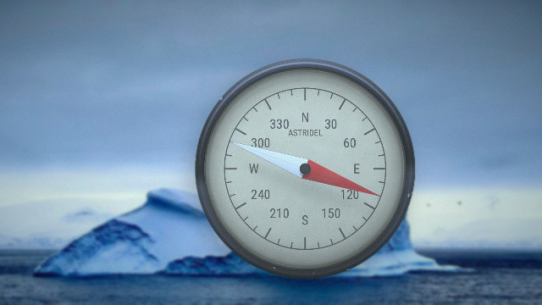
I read 110 °
